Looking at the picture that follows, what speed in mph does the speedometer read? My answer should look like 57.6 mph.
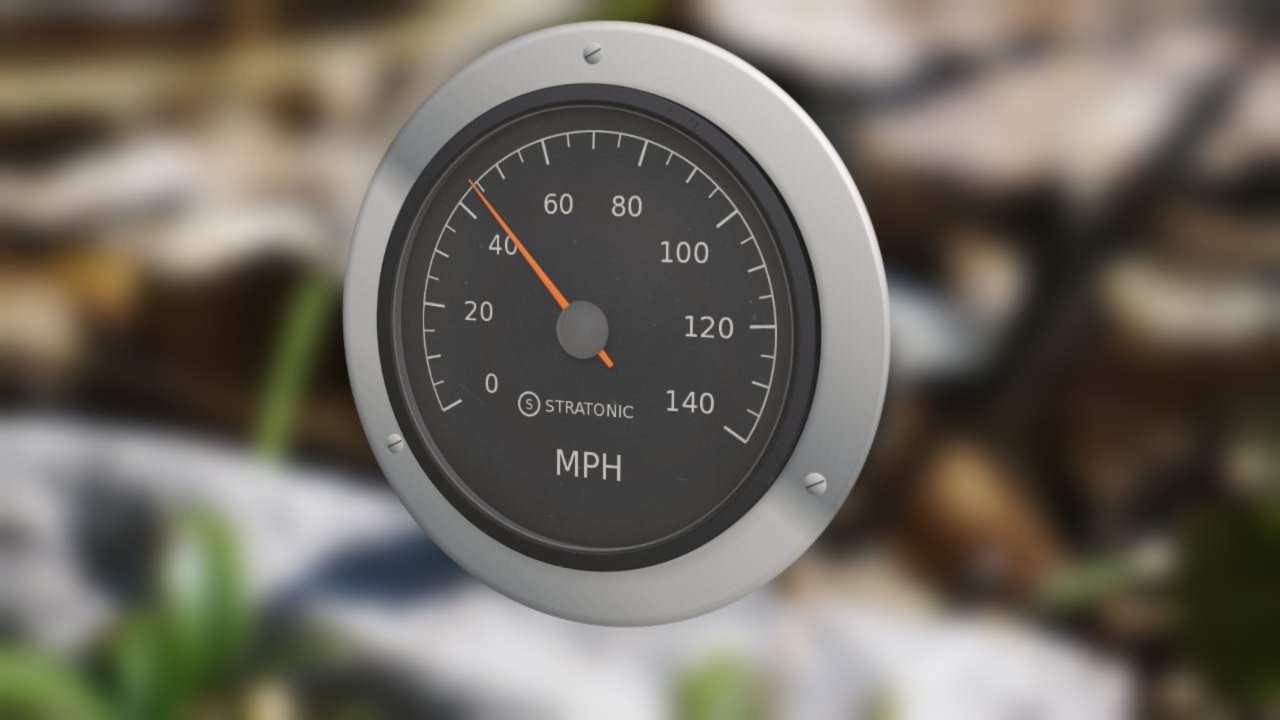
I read 45 mph
